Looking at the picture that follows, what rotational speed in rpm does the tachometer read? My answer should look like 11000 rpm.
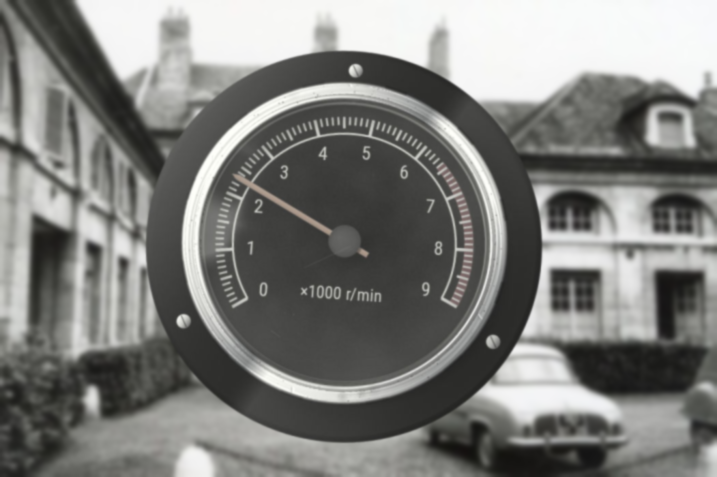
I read 2300 rpm
